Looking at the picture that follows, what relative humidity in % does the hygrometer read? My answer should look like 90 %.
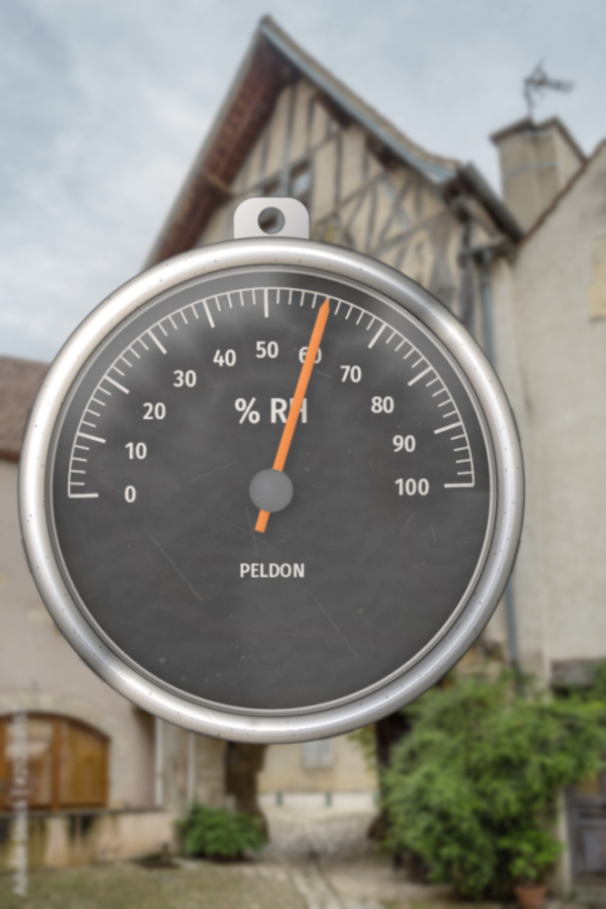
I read 60 %
